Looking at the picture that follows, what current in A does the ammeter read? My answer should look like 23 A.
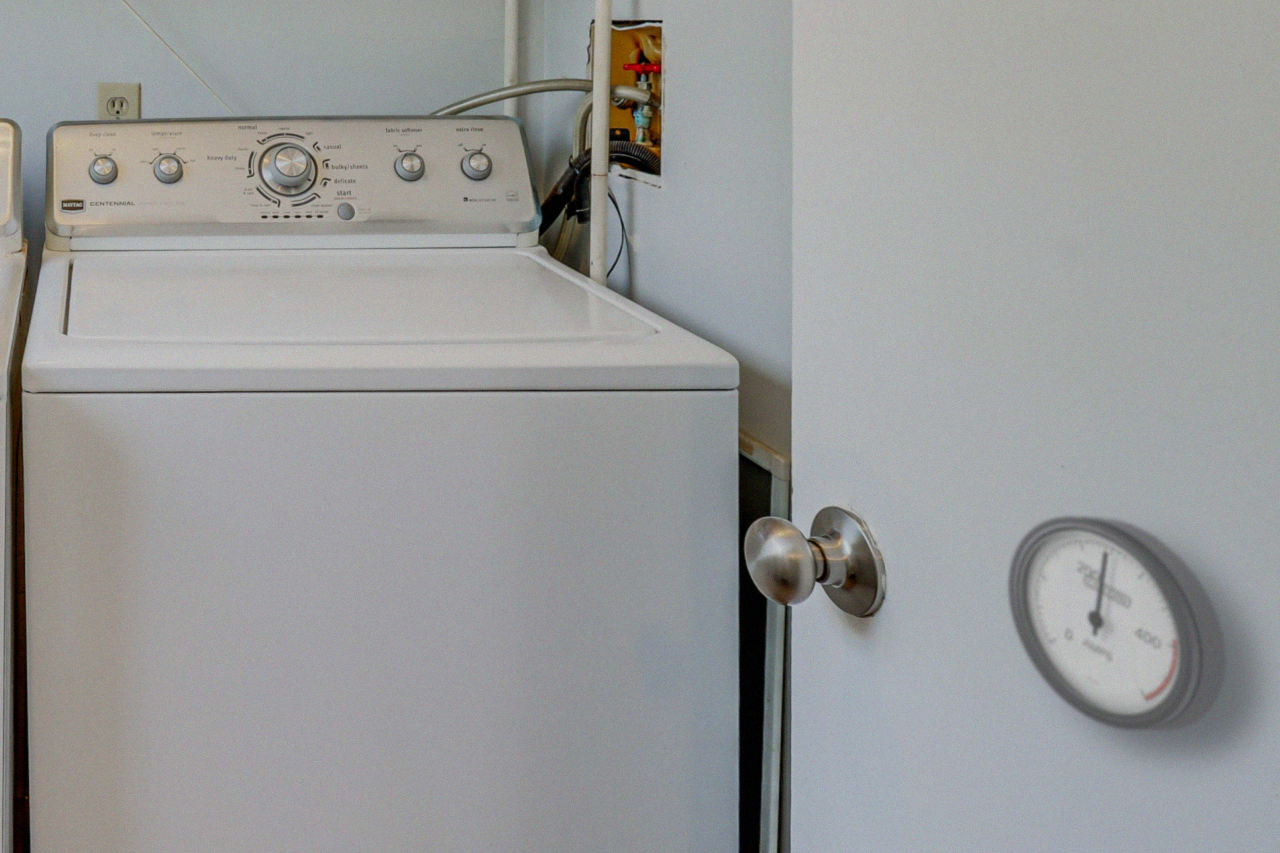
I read 250 A
